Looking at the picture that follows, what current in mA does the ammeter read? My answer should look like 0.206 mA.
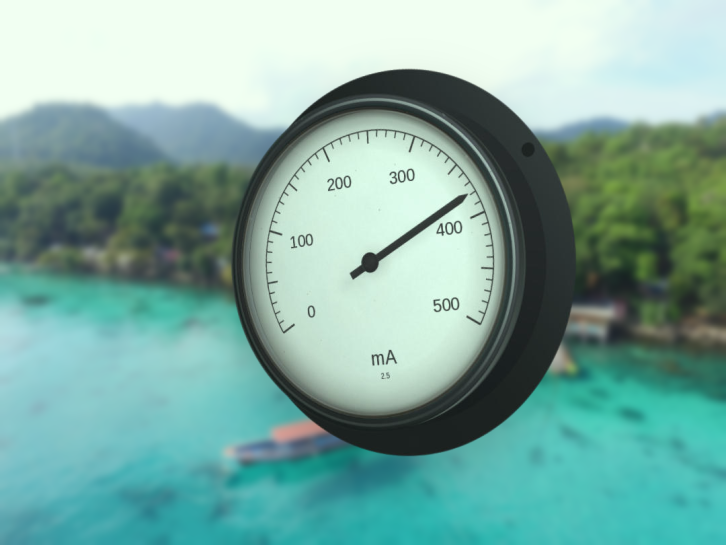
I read 380 mA
